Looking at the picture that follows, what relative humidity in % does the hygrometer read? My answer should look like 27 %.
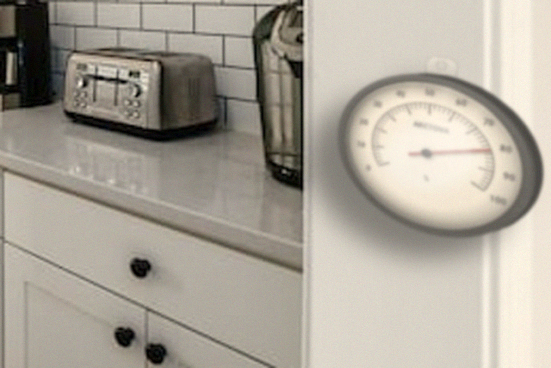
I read 80 %
